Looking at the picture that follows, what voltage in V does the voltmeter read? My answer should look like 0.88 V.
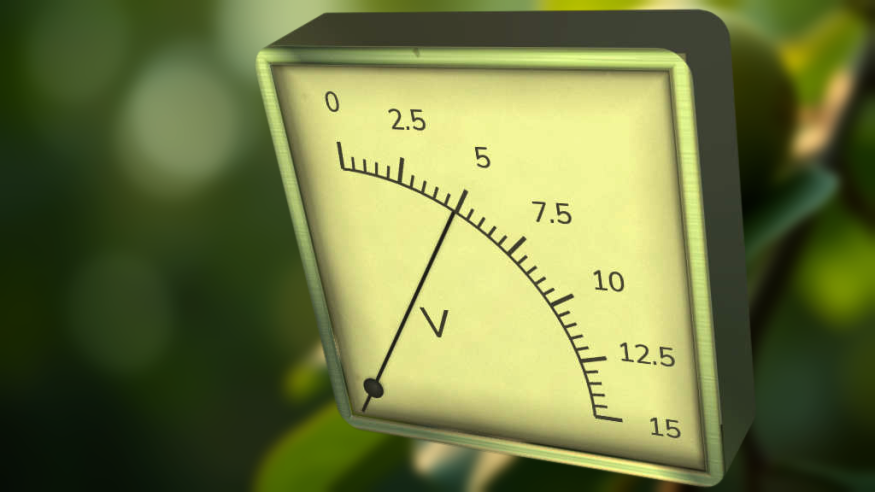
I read 5 V
